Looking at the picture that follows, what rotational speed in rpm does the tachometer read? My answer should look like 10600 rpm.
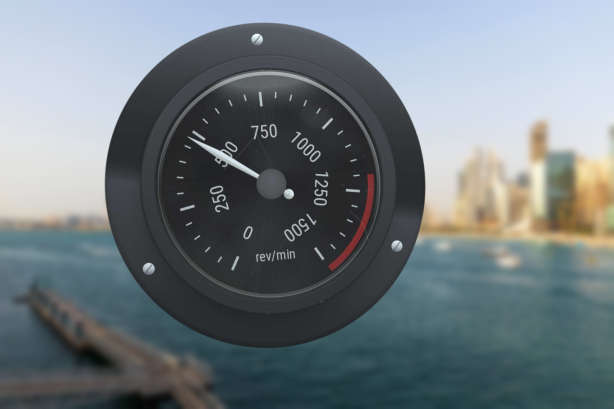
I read 475 rpm
